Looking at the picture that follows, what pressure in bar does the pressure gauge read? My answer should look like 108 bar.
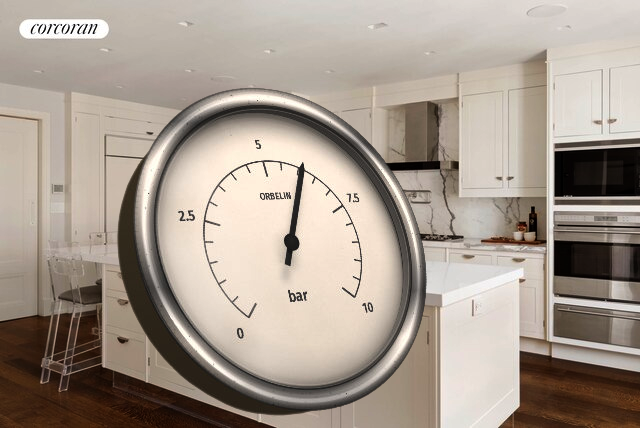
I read 6 bar
